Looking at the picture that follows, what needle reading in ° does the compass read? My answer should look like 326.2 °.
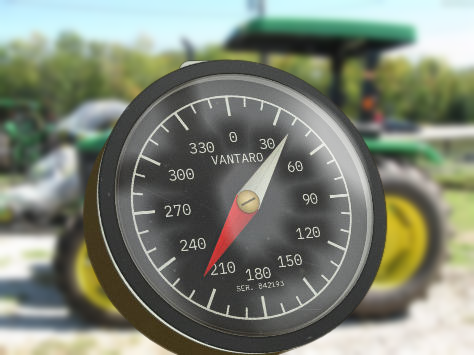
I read 220 °
